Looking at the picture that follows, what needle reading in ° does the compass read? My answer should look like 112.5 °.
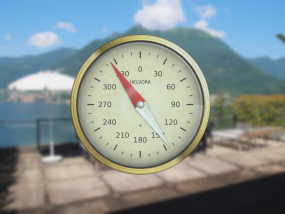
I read 325 °
